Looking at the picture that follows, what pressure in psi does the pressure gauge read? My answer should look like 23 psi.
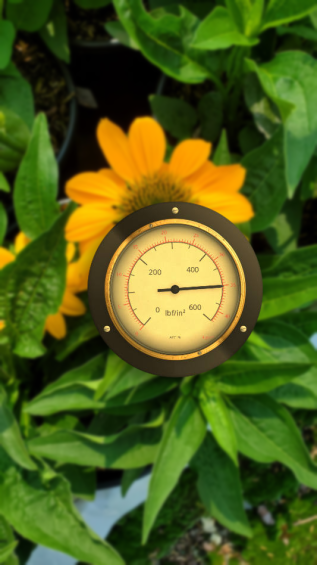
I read 500 psi
